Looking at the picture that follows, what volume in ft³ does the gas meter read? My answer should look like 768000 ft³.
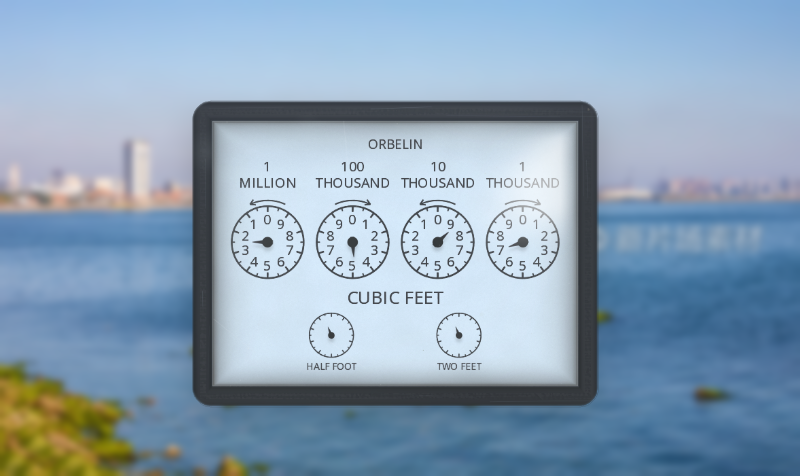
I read 248700 ft³
